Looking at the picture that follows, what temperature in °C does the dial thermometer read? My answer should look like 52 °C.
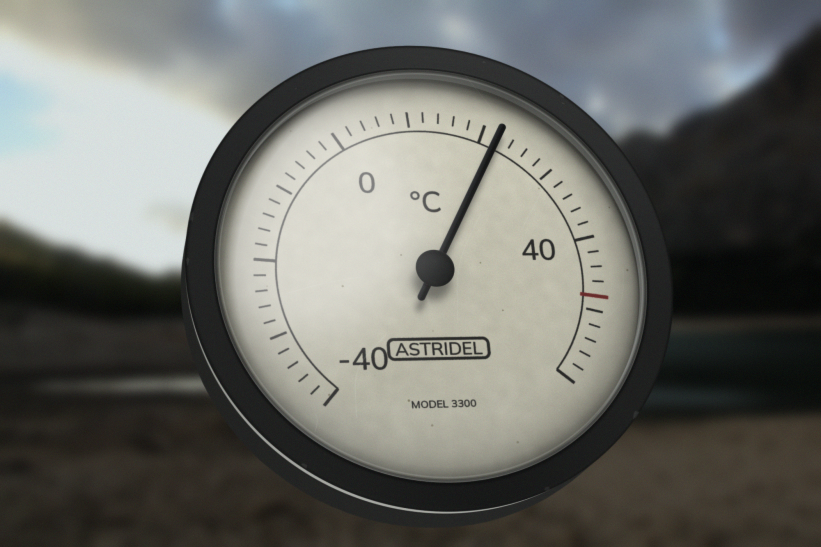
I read 22 °C
